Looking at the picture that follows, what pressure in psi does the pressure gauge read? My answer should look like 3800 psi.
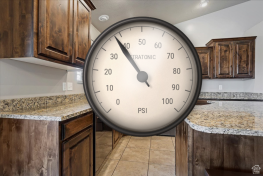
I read 37.5 psi
